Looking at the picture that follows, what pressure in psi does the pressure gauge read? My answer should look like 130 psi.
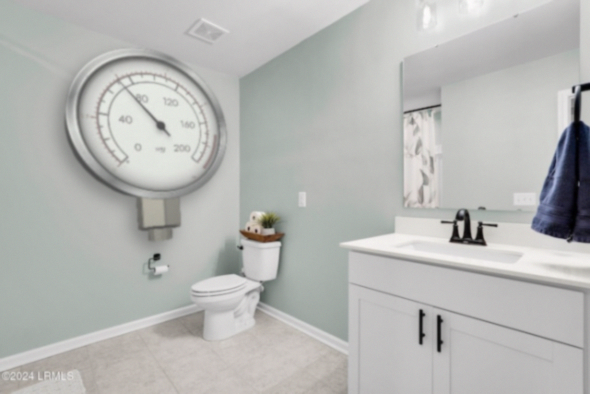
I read 70 psi
